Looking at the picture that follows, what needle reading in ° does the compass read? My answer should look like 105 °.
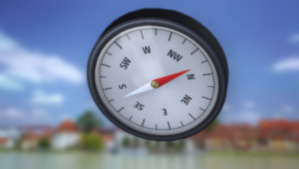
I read 345 °
